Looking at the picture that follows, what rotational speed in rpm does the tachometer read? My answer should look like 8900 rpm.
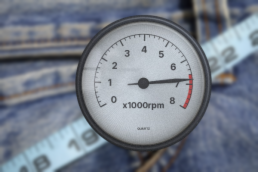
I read 6800 rpm
